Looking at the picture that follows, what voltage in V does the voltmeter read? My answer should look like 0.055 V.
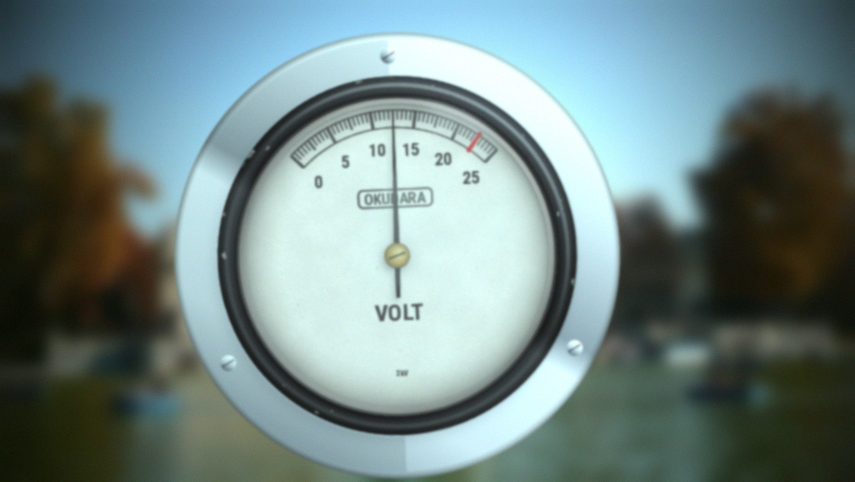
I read 12.5 V
